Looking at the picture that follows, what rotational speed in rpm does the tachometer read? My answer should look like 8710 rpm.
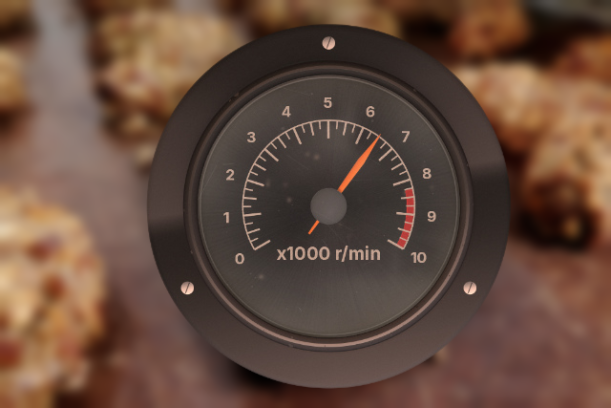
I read 6500 rpm
